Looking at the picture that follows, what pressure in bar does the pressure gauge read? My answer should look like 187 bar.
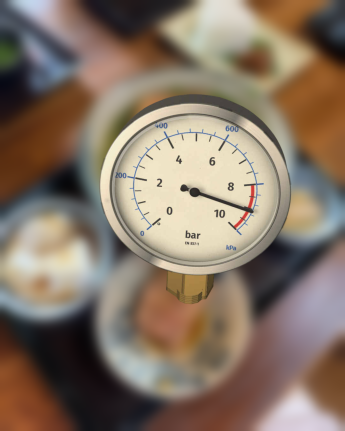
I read 9 bar
